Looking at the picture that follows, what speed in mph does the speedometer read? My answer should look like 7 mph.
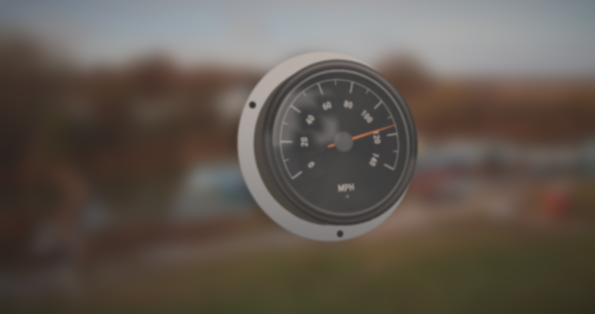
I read 115 mph
